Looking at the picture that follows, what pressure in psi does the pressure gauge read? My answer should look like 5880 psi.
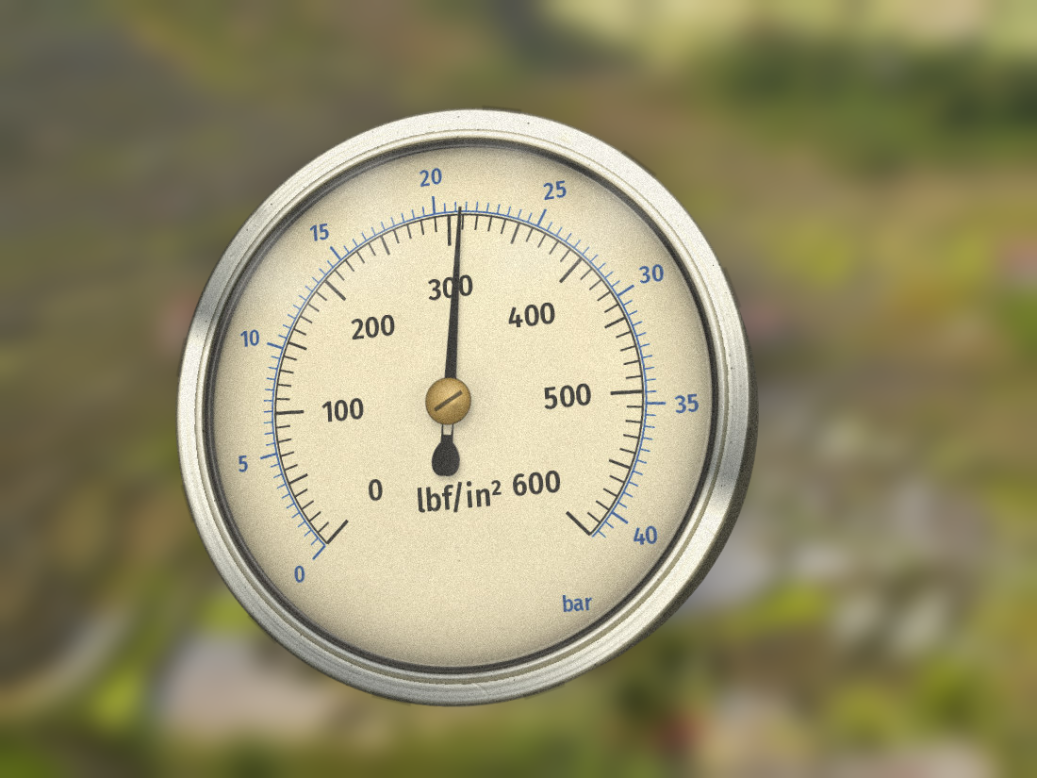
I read 310 psi
